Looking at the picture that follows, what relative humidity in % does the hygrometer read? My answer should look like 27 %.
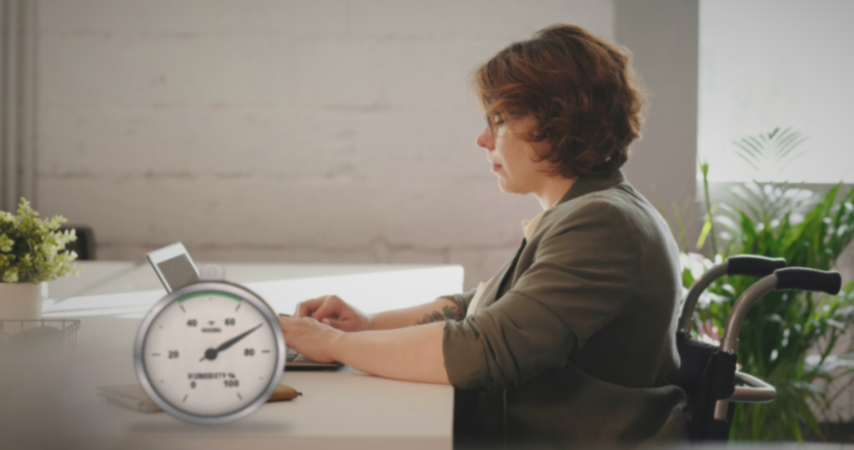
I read 70 %
